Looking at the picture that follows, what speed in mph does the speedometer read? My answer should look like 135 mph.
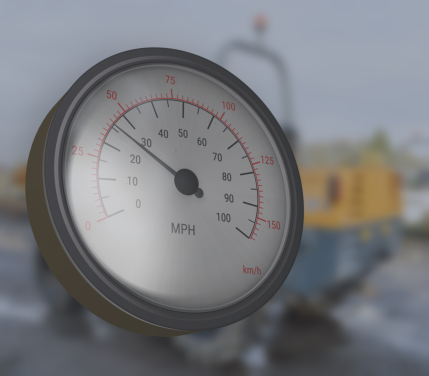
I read 25 mph
